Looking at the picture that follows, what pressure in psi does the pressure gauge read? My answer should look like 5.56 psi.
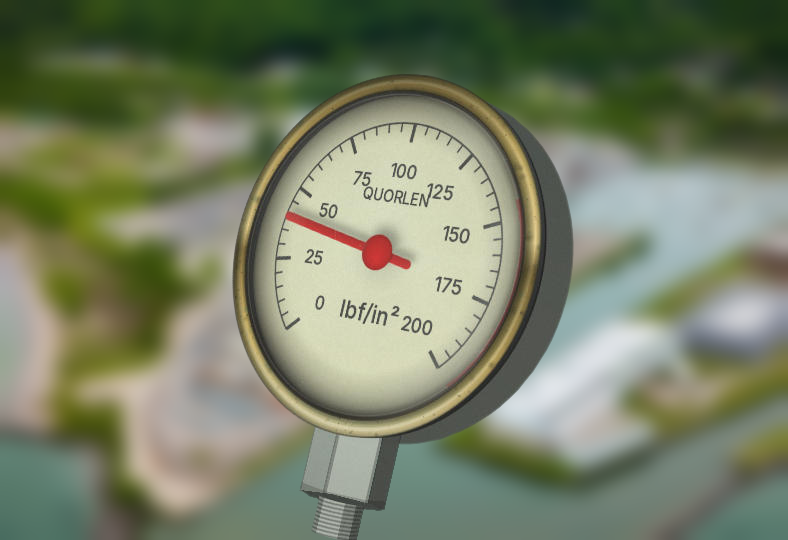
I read 40 psi
